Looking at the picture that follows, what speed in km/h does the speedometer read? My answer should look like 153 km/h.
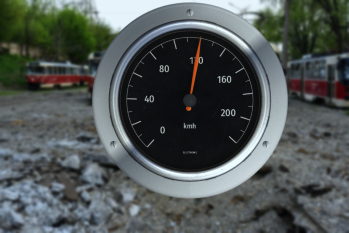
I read 120 km/h
